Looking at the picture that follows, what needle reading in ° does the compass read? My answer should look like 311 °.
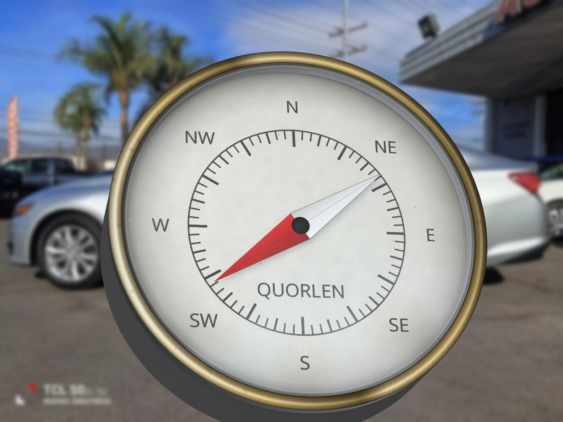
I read 235 °
